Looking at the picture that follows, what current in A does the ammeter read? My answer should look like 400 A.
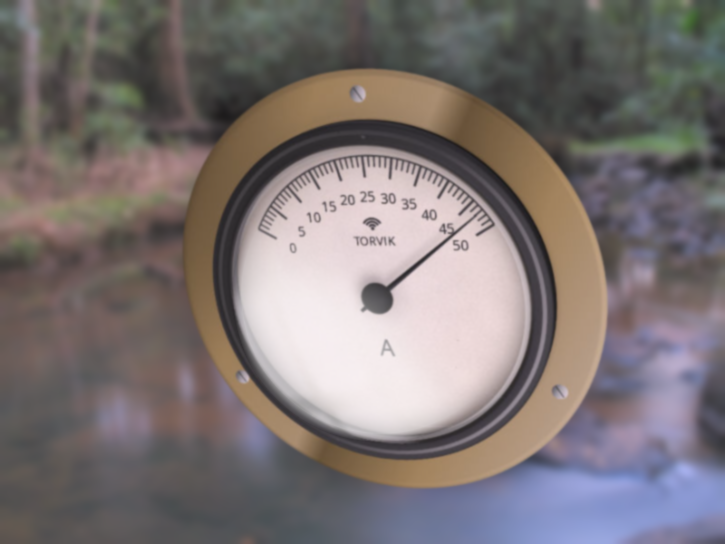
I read 47 A
